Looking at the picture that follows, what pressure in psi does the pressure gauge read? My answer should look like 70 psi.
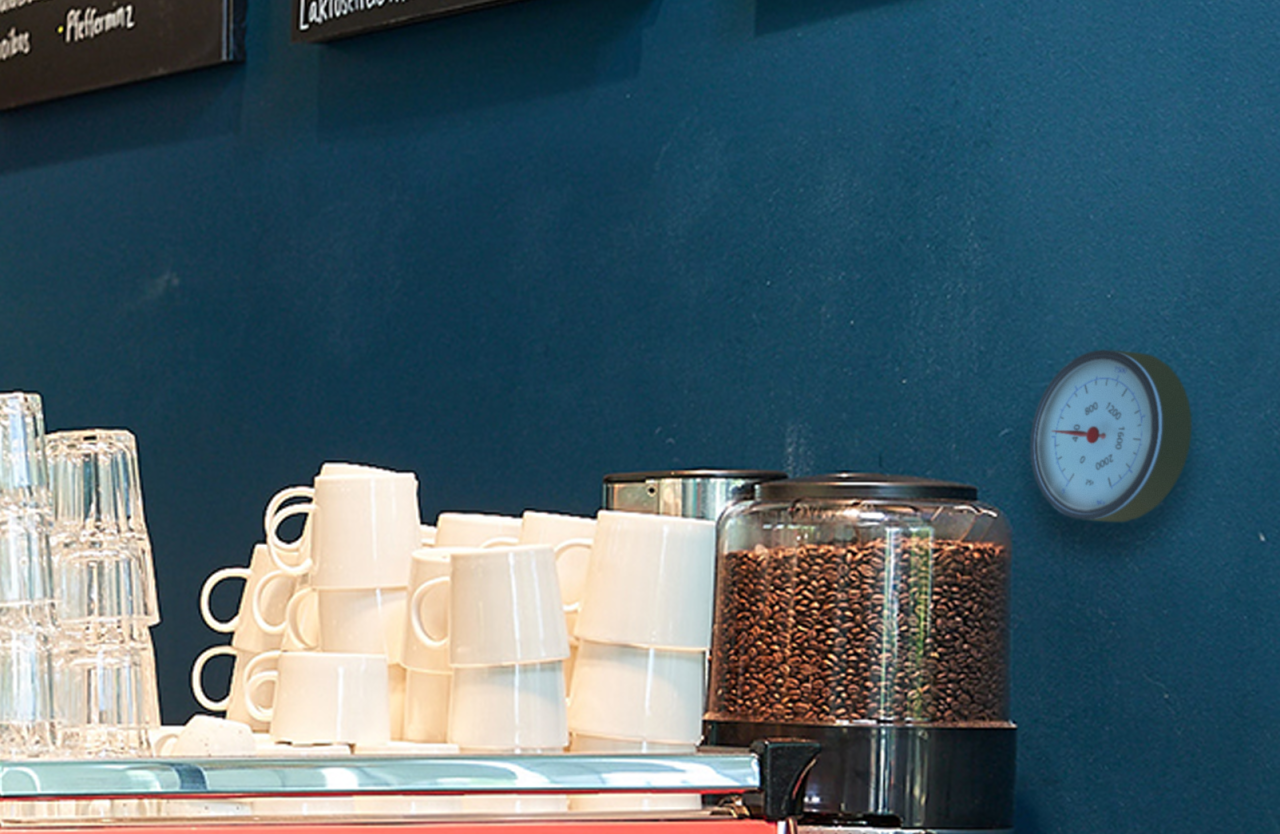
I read 400 psi
